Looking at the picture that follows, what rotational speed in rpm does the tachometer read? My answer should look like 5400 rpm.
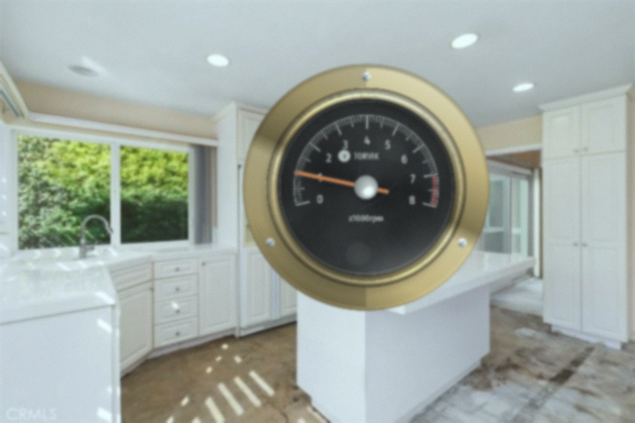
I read 1000 rpm
